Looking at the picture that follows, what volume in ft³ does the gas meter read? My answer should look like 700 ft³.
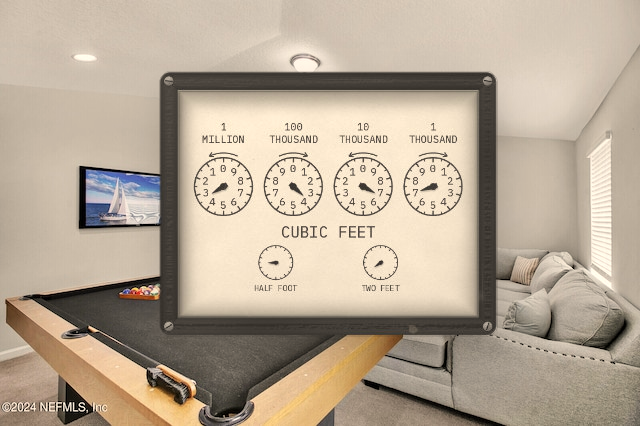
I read 336700 ft³
